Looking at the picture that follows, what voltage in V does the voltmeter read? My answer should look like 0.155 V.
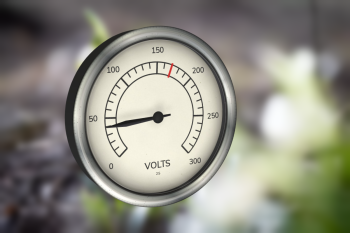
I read 40 V
